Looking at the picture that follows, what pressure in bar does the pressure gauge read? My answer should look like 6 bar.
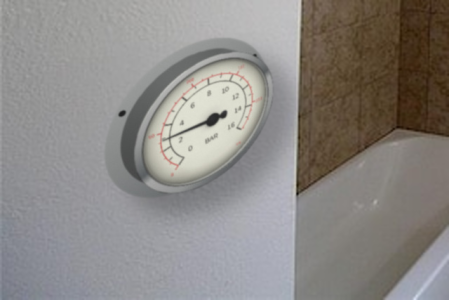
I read 3 bar
